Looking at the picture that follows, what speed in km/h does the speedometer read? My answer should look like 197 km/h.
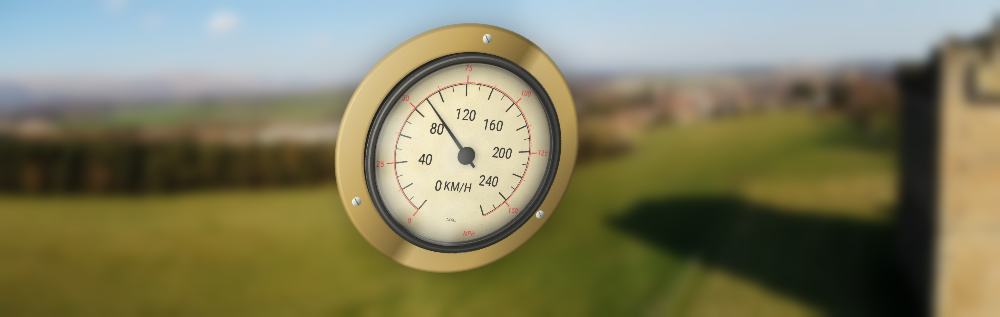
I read 90 km/h
